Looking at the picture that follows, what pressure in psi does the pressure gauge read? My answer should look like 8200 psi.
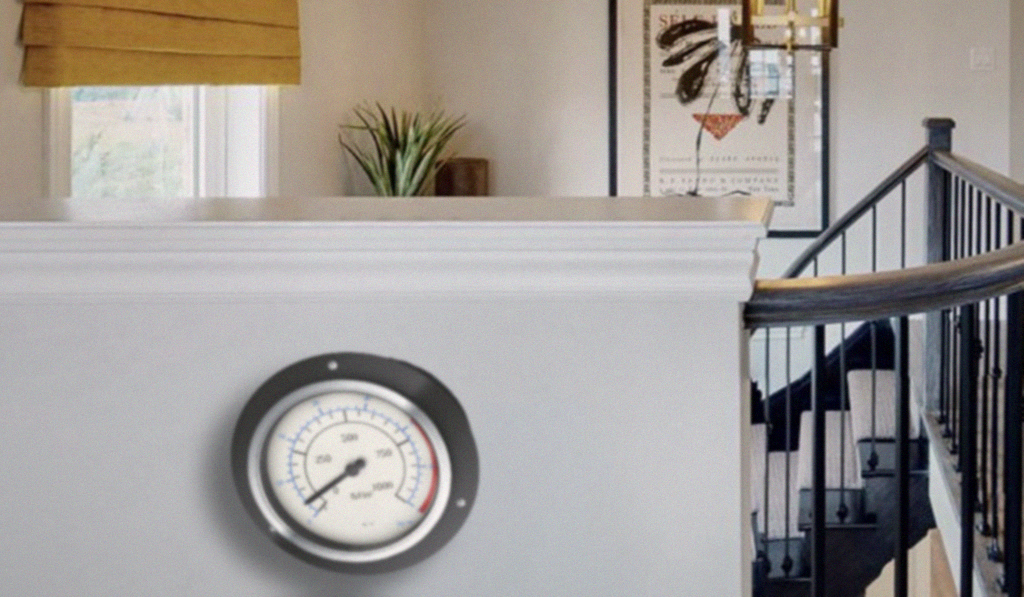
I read 50 psi
